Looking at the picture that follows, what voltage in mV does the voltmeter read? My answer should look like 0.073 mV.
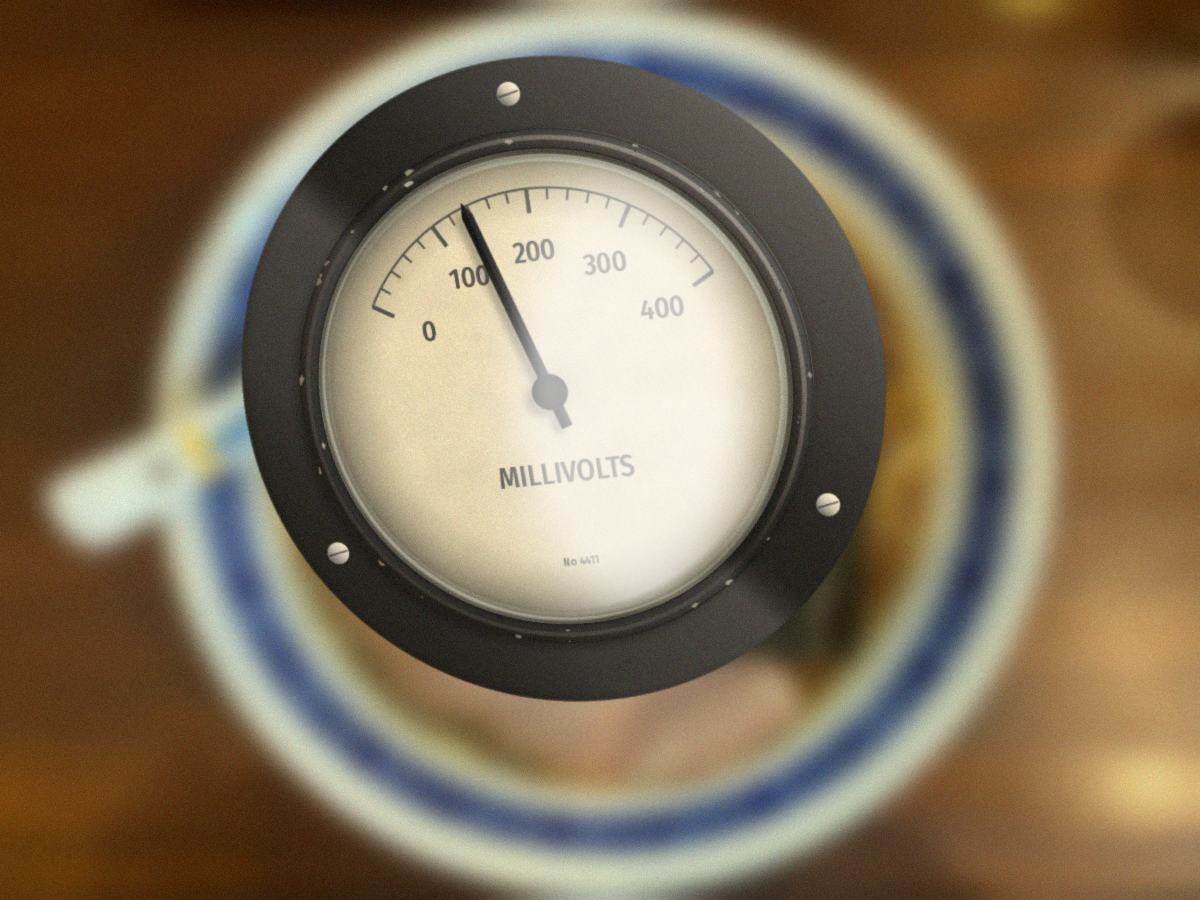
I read 140 mV
